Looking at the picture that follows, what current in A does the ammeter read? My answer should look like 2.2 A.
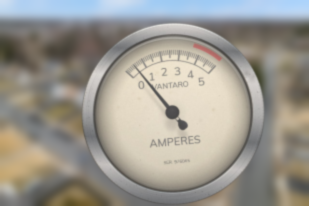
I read 0.5 A
